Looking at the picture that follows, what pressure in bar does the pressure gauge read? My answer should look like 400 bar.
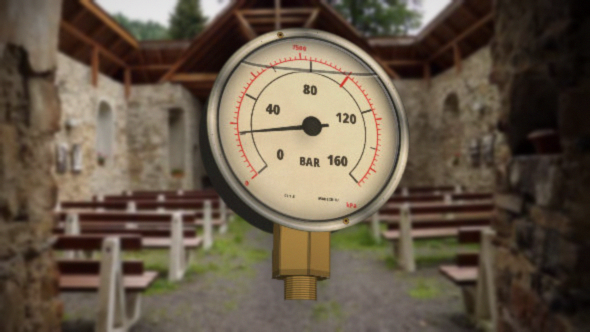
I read 20 bar
